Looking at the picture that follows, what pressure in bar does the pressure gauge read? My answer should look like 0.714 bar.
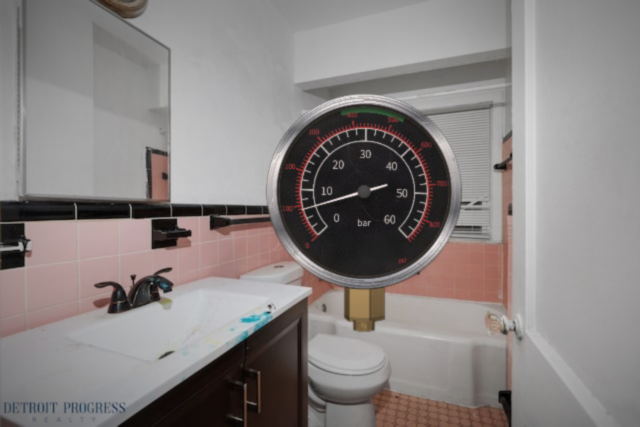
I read 6 bar
